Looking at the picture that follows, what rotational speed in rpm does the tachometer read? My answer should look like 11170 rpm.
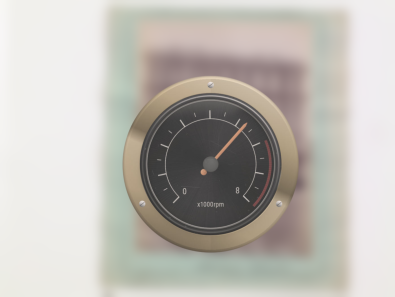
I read 5250 rpm
